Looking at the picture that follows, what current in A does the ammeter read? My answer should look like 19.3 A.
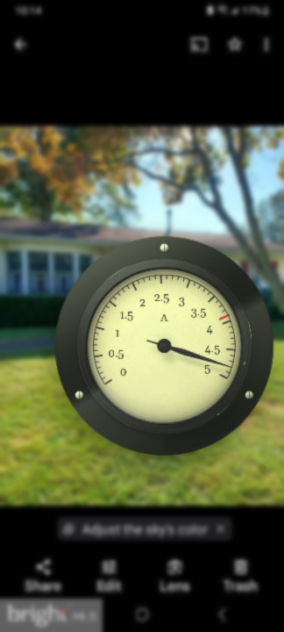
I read 4.8 A
